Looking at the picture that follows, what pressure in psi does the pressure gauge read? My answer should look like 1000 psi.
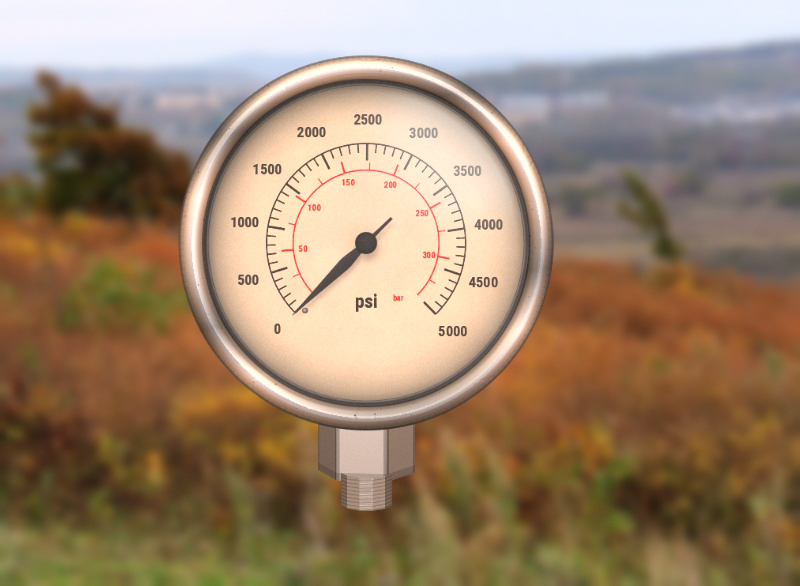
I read 0 psi
